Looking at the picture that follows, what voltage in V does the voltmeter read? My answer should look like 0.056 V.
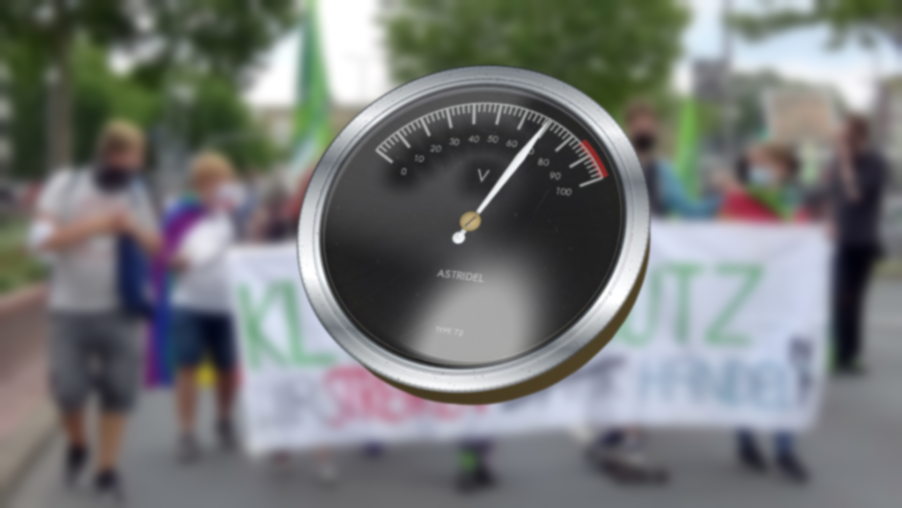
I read 70 V
